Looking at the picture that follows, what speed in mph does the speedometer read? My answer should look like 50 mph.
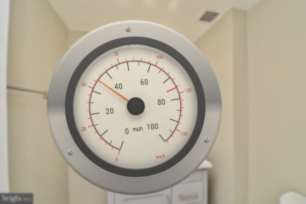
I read 35 mph
